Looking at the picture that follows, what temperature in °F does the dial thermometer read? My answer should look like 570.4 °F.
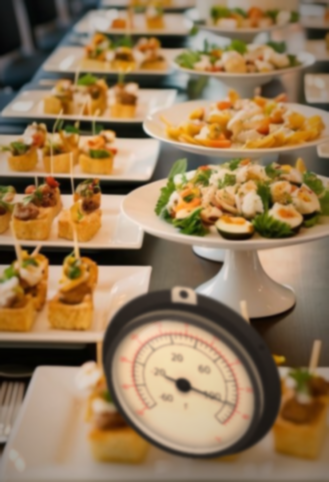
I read 100 °F
